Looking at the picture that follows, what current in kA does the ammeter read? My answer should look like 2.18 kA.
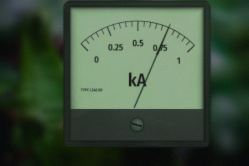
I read 0.75 kA
